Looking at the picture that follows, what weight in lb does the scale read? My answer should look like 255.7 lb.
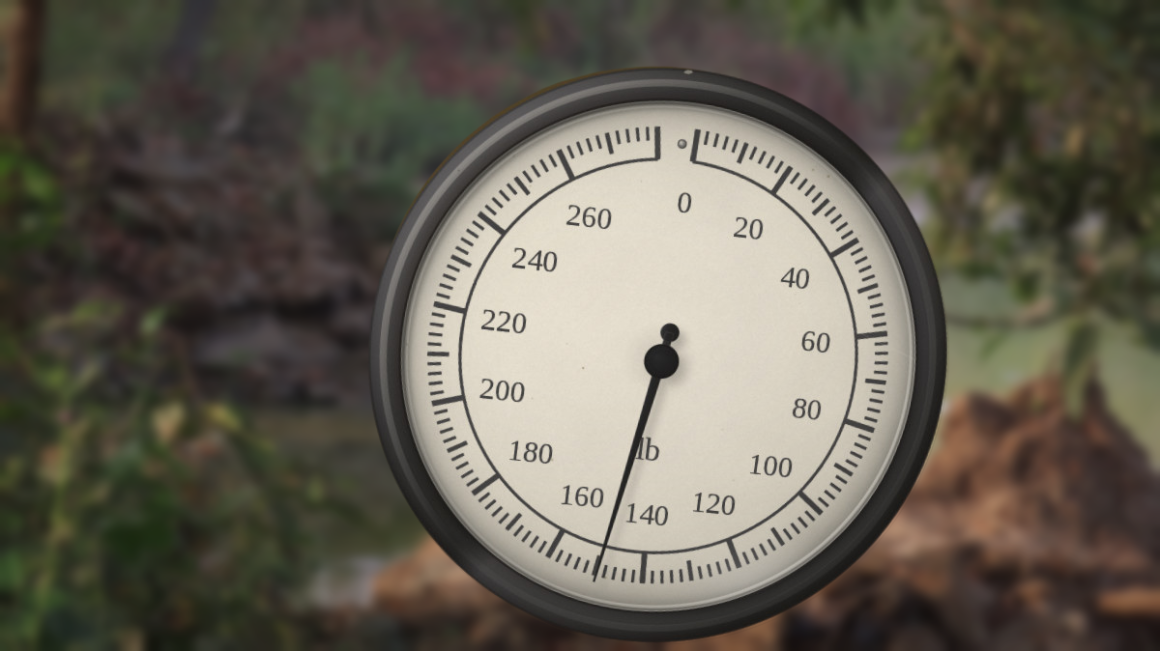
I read 150 lb
